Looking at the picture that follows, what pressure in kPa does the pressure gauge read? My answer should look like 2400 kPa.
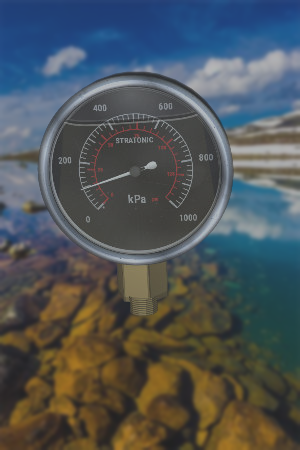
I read 100 kPa
